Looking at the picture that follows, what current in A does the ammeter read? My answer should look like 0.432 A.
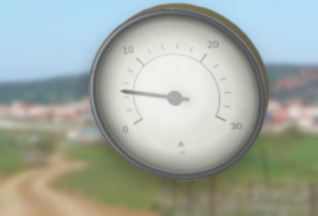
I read 5 A
